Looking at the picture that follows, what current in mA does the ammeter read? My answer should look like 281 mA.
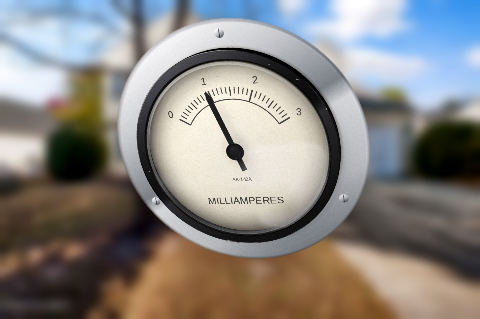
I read 1 mA
